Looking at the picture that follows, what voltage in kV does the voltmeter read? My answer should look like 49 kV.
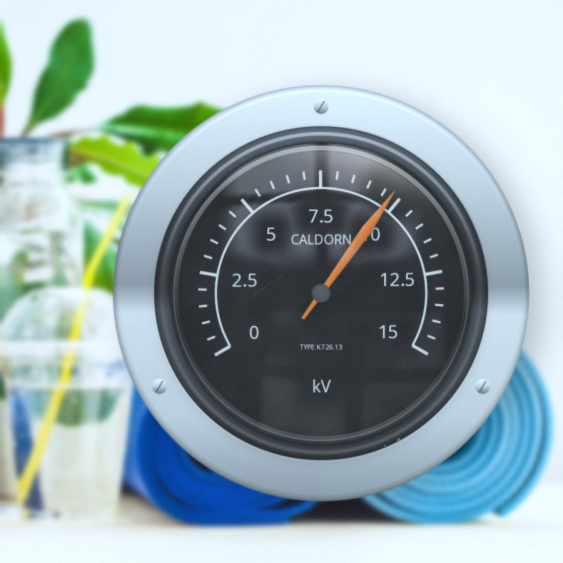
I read 9.75 kV
